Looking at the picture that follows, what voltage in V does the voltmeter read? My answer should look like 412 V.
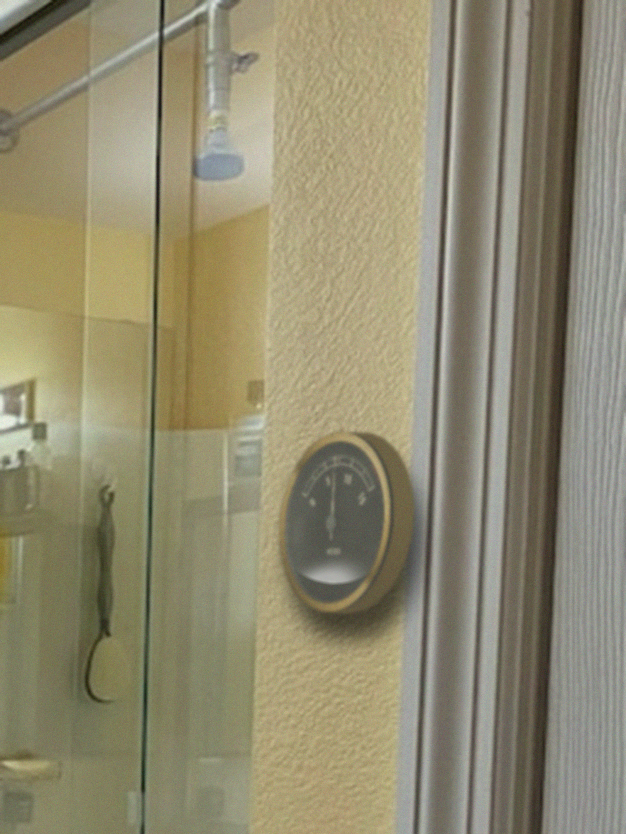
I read 7.5 V
